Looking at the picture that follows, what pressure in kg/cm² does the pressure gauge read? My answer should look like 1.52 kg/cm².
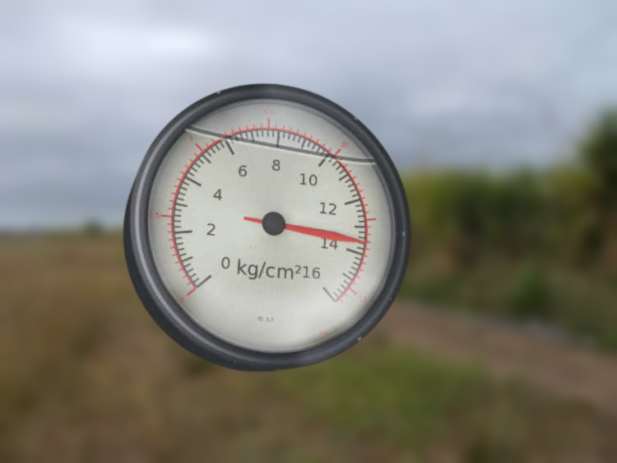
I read 13.6 kg/cm²
